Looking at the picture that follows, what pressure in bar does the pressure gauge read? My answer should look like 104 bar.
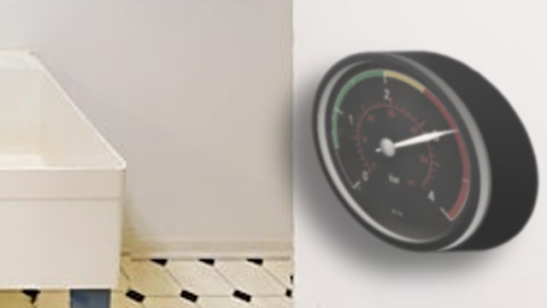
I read 3 bar
